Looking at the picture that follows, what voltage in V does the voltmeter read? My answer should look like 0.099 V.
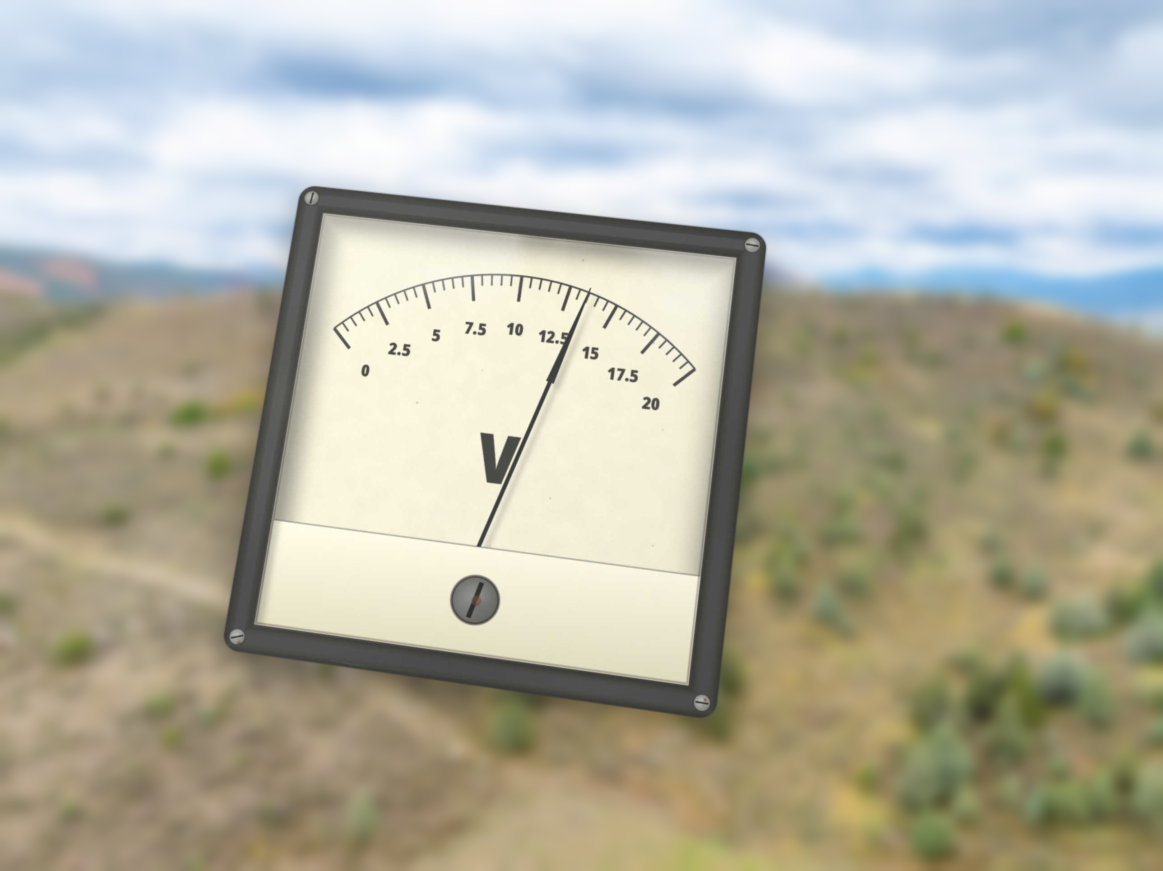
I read 13.5 V
